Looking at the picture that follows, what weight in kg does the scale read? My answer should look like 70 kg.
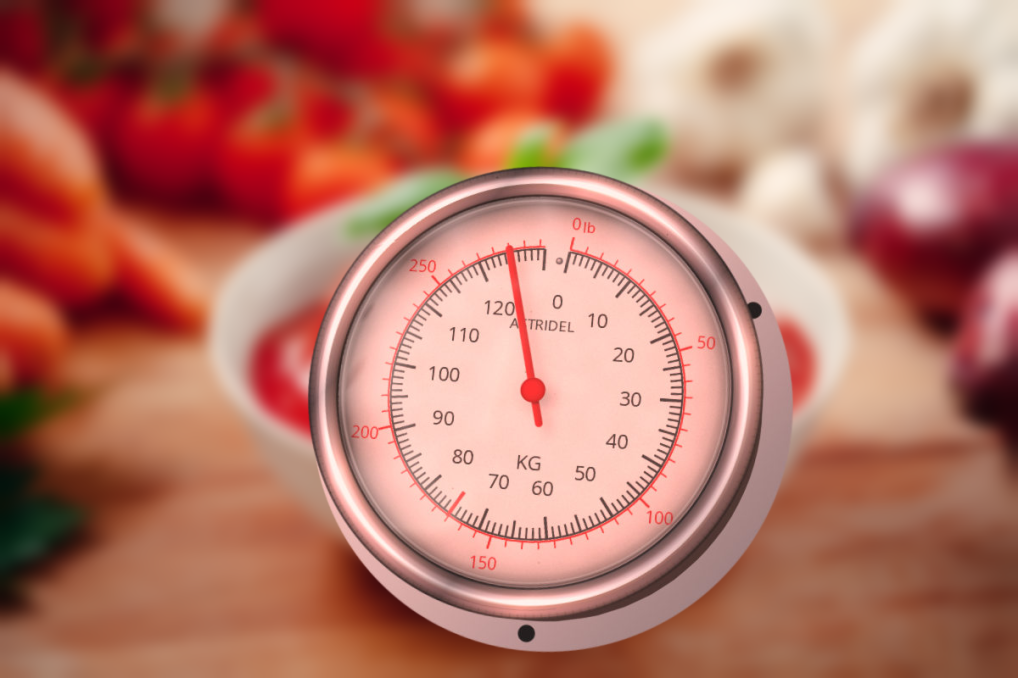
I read 125 kg
